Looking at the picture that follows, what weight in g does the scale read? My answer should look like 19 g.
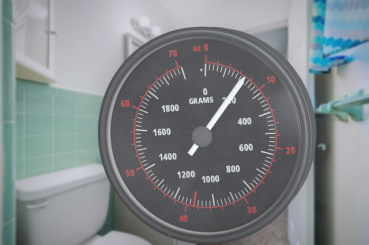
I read 200 g
